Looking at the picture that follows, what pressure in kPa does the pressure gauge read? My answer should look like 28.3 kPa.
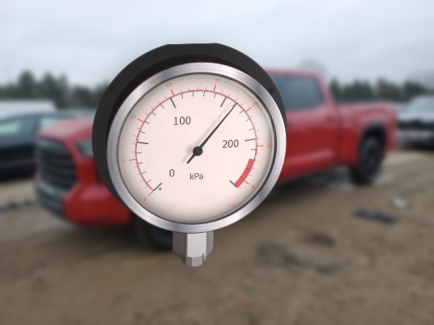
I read 160 kPa
